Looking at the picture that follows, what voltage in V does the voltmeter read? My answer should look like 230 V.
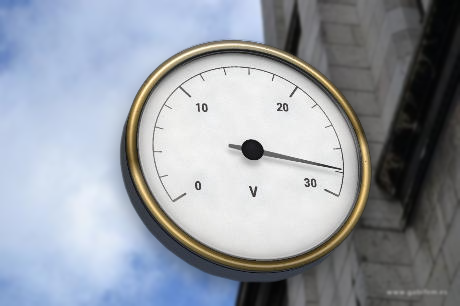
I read 28 V
